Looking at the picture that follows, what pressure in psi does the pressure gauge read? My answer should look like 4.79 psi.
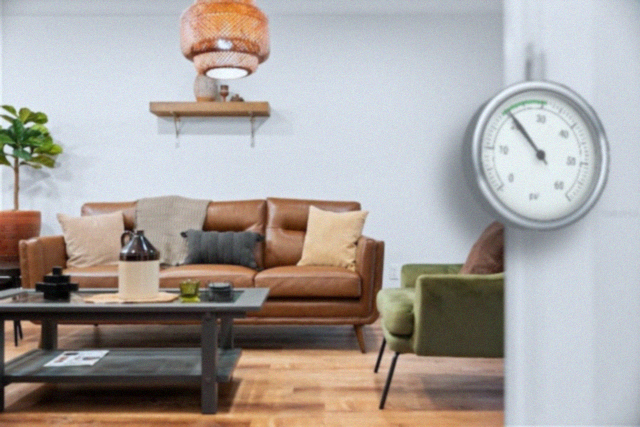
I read 20 psi
